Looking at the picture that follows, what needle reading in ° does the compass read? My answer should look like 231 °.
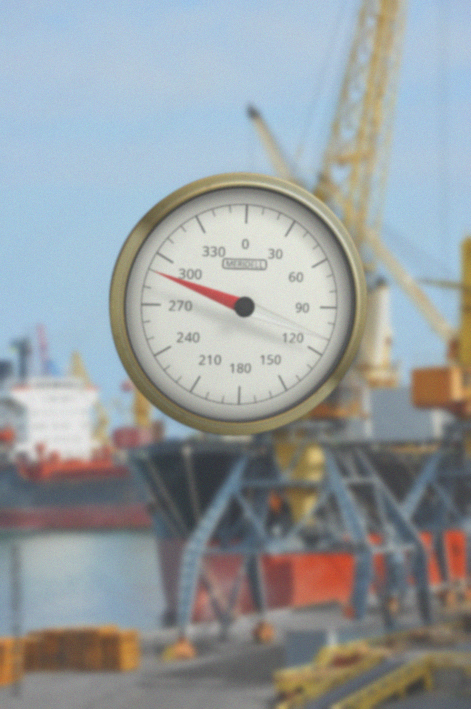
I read 290 °
